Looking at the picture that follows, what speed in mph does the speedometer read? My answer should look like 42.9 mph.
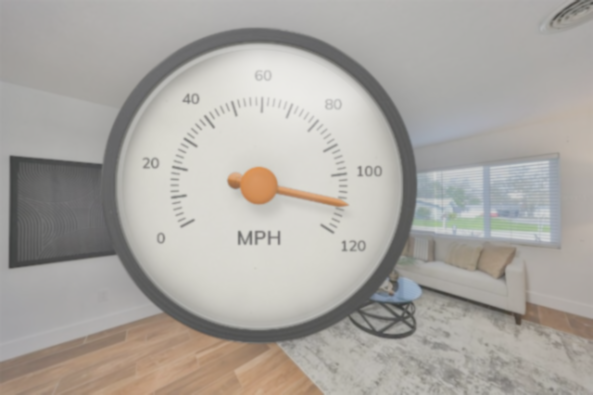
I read 110 mph
